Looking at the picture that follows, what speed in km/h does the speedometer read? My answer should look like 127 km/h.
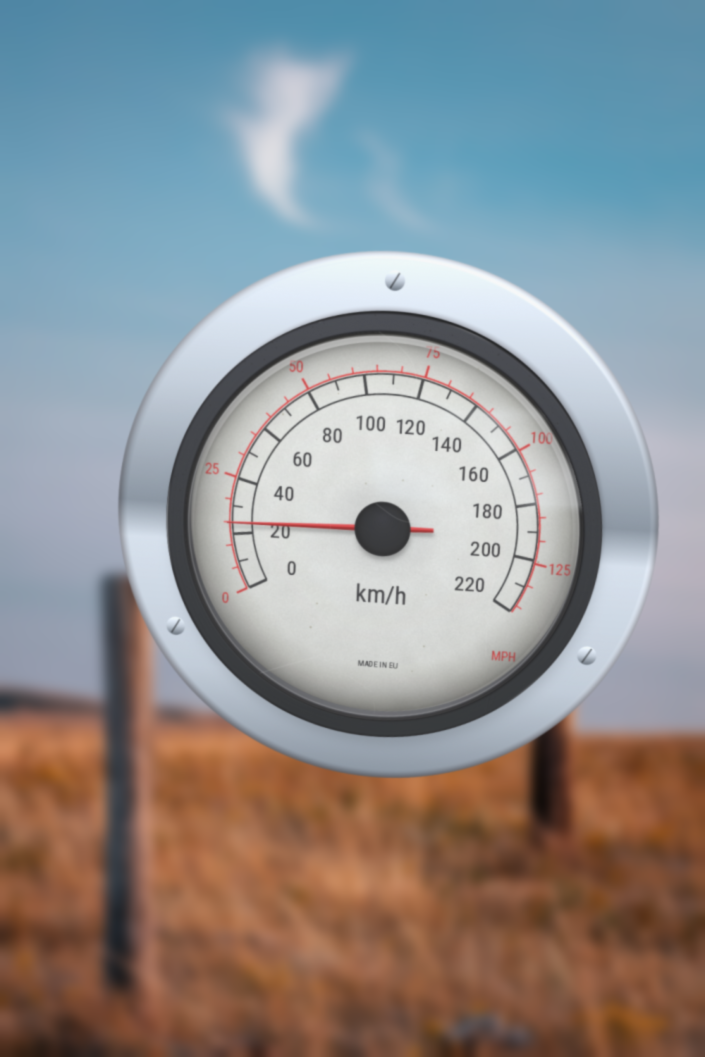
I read 25 km/h
